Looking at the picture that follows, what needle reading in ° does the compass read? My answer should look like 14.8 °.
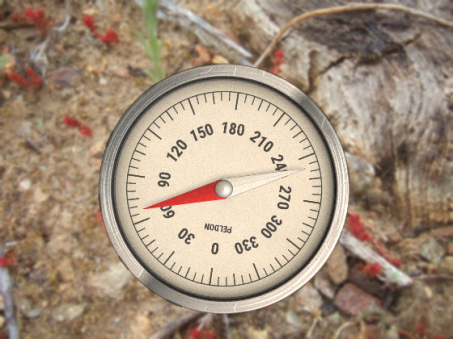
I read 67.5 °
